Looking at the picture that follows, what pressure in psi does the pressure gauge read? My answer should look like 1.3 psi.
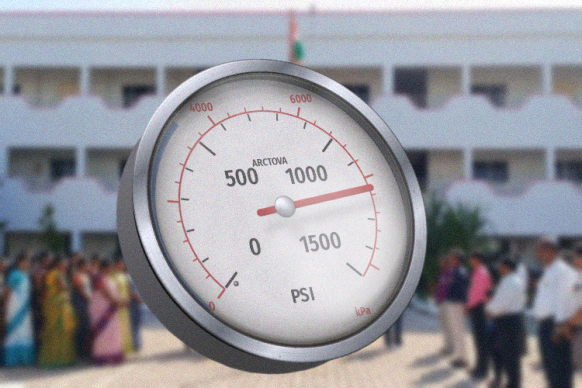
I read 1200 psi
